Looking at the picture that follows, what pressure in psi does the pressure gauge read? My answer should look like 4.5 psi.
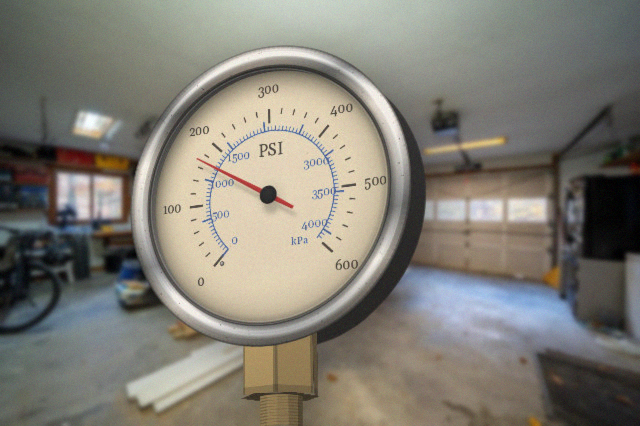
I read 170 psi
